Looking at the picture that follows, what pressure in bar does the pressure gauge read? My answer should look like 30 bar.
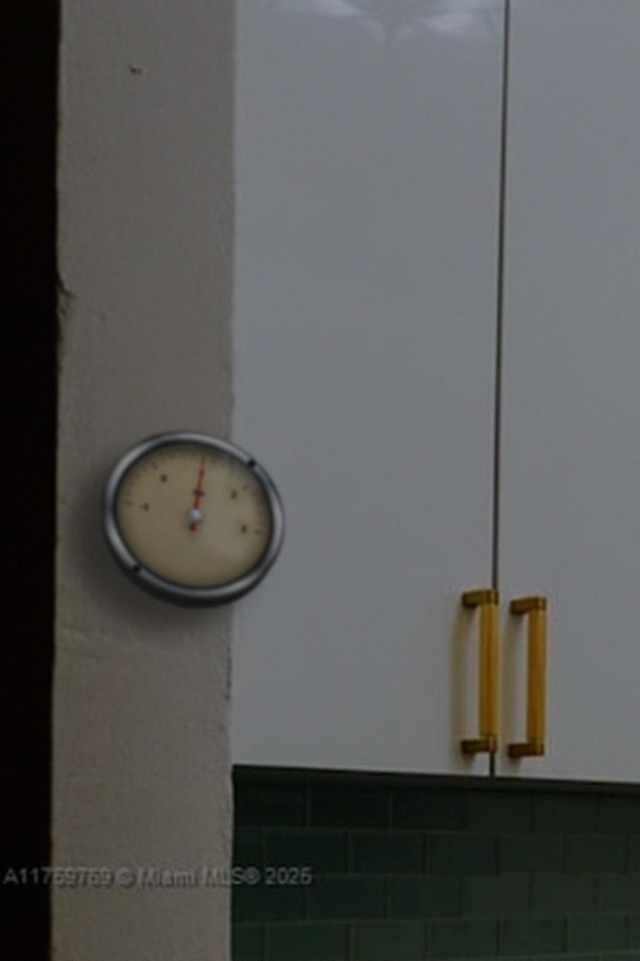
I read 1 bar
